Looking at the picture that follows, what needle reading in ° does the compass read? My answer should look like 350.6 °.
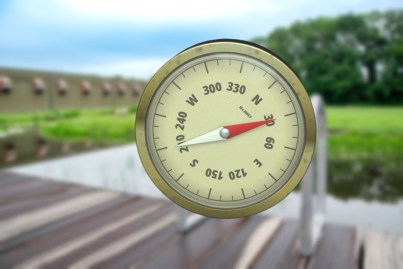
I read 30 °
